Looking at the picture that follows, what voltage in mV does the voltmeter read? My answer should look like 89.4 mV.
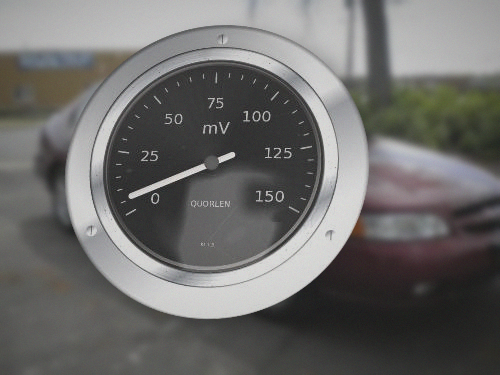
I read 5 mV
